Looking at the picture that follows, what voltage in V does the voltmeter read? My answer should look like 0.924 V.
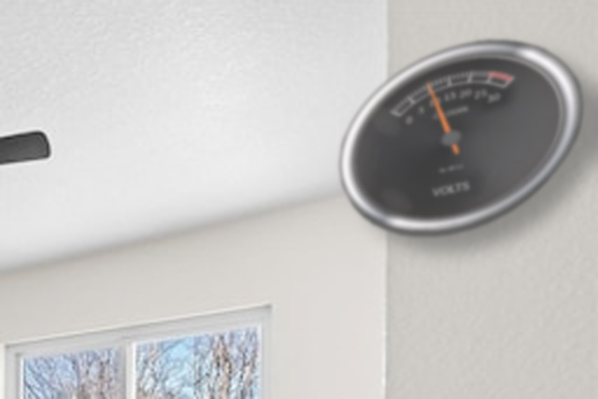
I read 10 V
